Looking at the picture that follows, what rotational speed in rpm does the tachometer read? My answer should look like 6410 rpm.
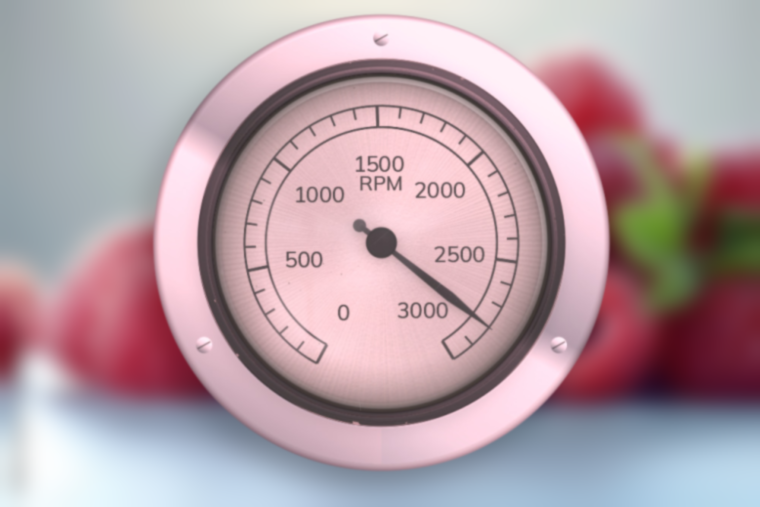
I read 2800 rpm
